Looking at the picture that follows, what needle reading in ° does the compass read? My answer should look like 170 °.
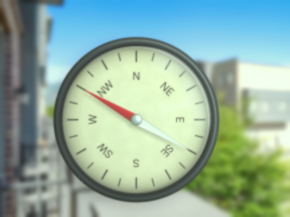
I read 300 °
